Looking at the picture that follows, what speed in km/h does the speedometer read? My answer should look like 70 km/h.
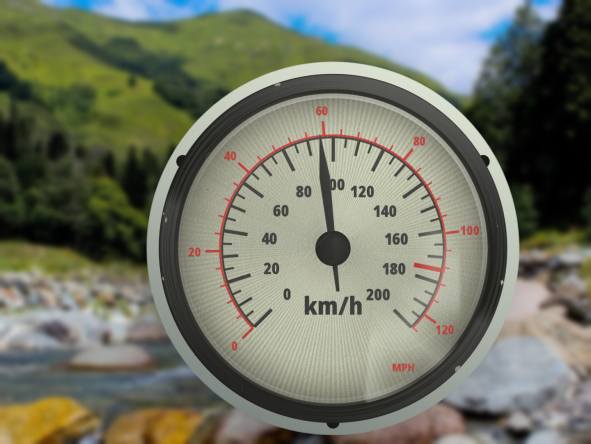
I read 95 km/h
